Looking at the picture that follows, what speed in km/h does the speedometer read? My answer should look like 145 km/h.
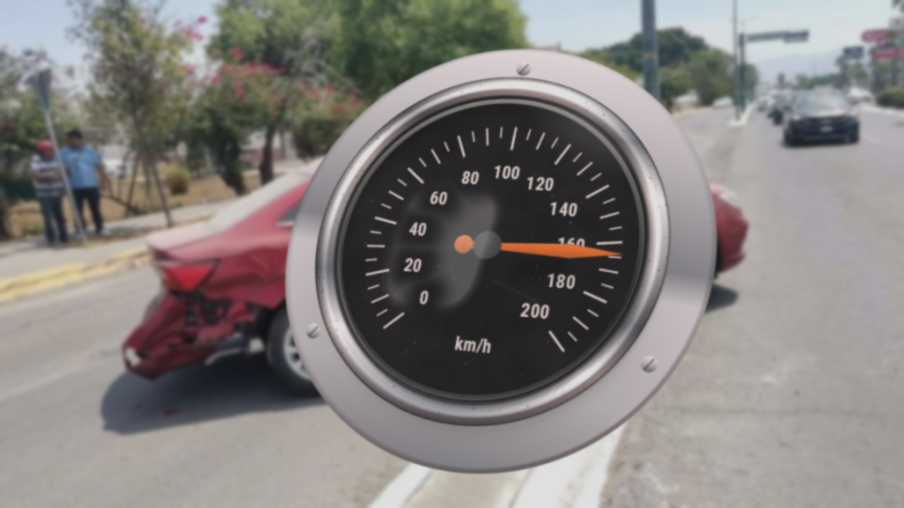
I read 165 km/h
